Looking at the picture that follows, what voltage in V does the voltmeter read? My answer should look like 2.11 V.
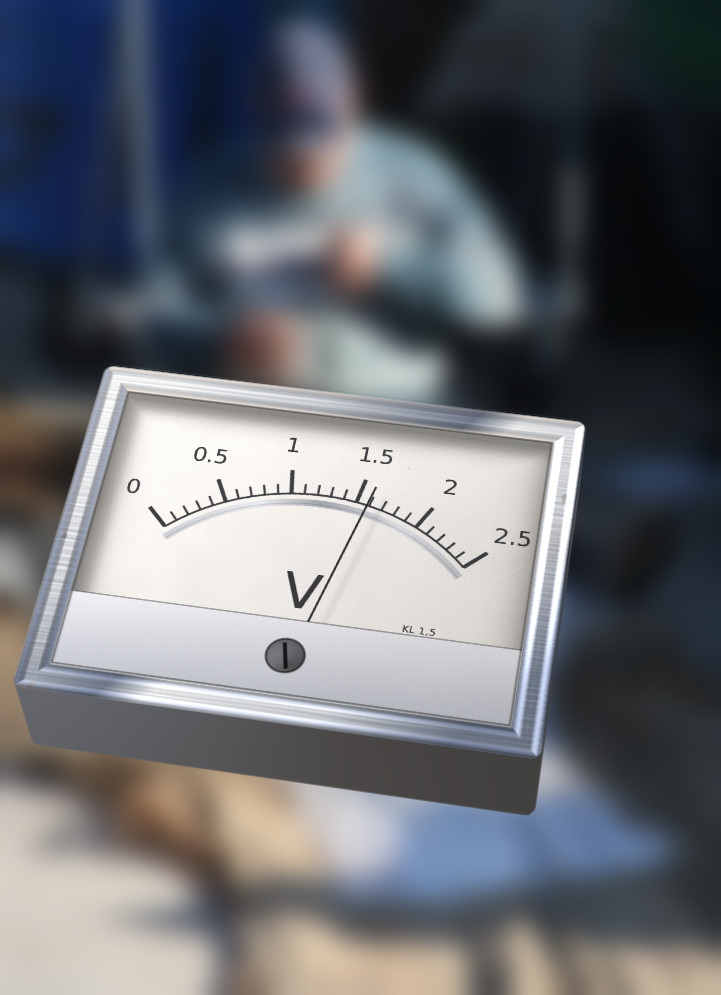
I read 1.6 V
